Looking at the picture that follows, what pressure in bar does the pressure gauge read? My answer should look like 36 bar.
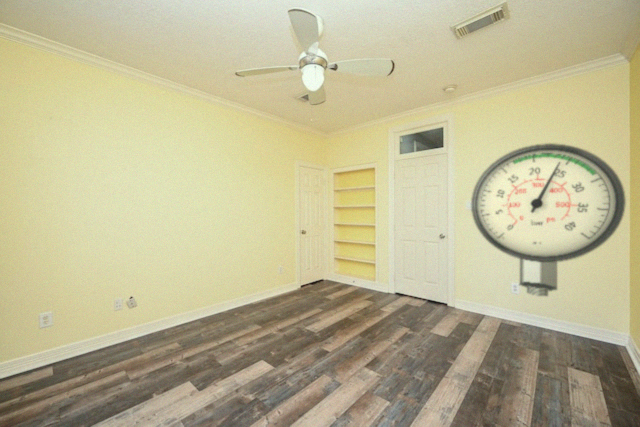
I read 24 bar
